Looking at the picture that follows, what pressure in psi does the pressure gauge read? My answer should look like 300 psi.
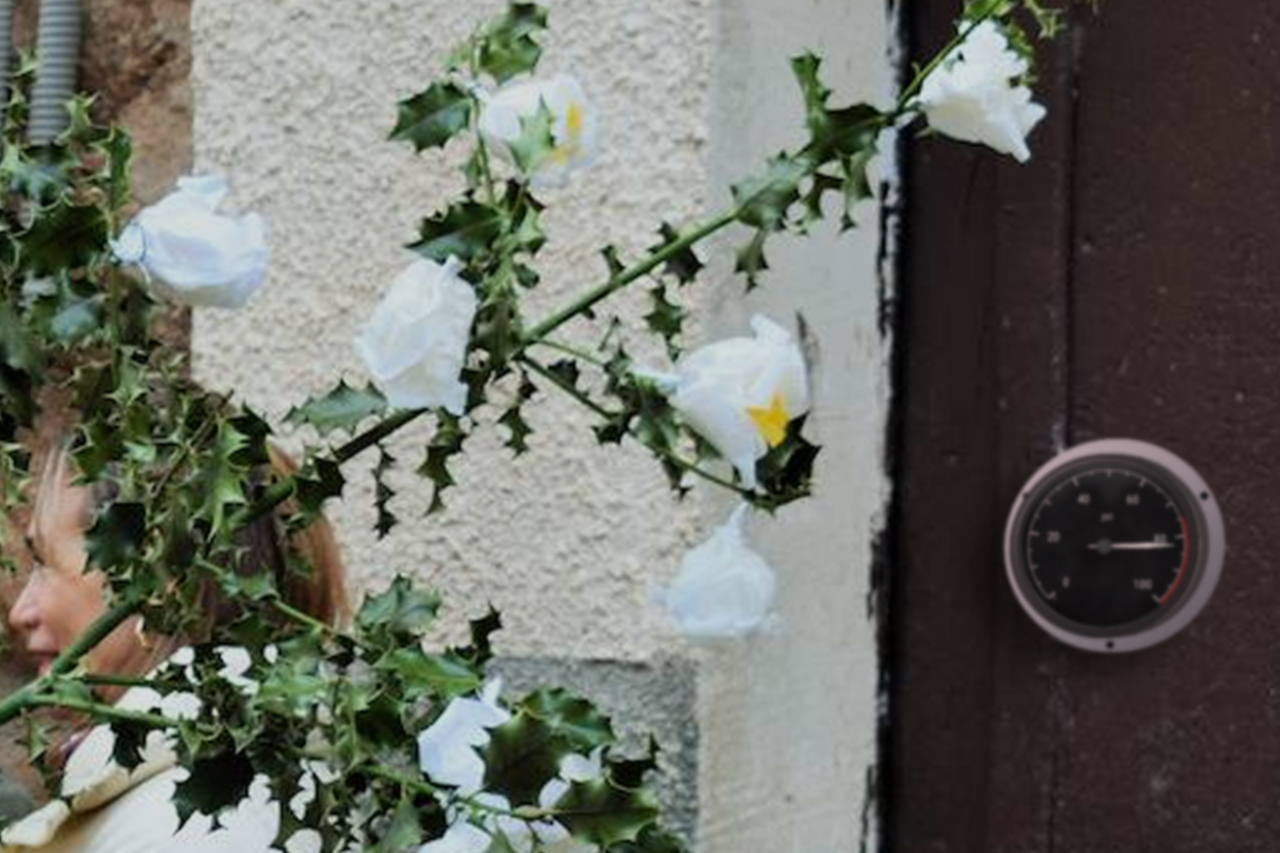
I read 82.5 psi
